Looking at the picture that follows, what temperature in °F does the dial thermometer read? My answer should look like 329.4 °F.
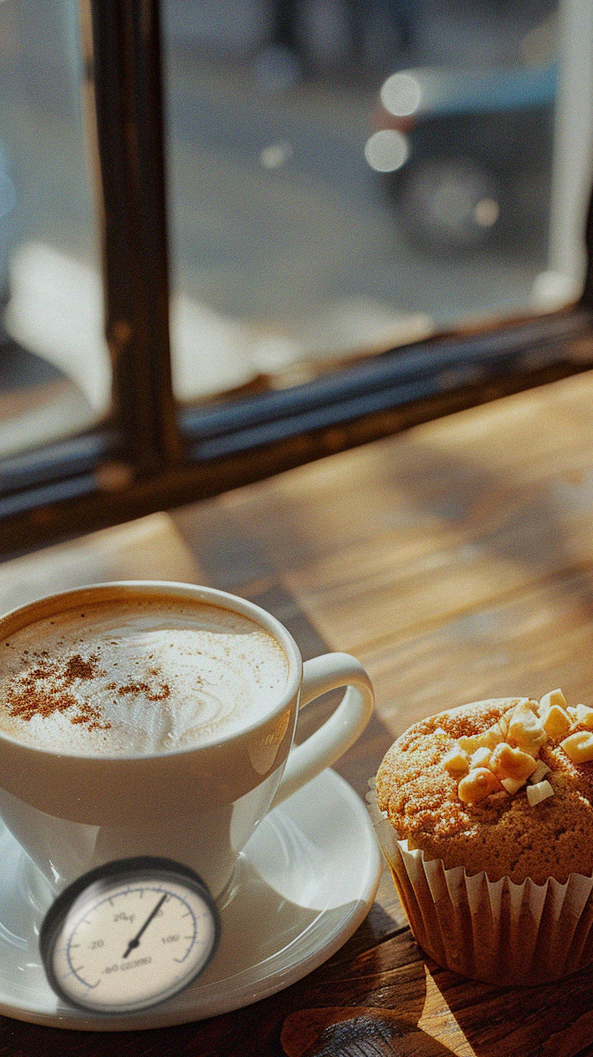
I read 55 °F
